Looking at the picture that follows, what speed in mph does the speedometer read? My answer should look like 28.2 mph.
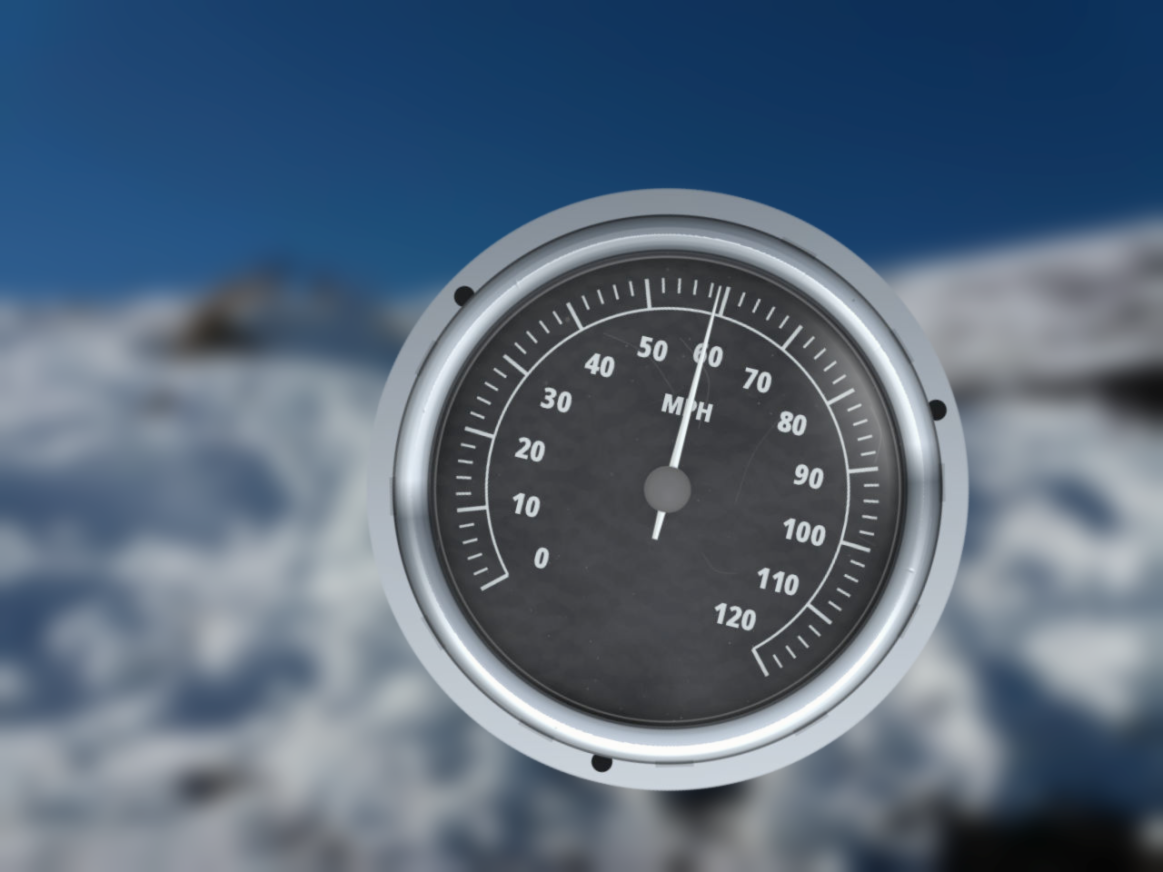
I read 59 mph
